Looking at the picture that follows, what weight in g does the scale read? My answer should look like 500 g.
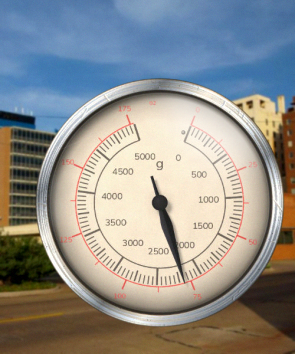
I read 2200 g
